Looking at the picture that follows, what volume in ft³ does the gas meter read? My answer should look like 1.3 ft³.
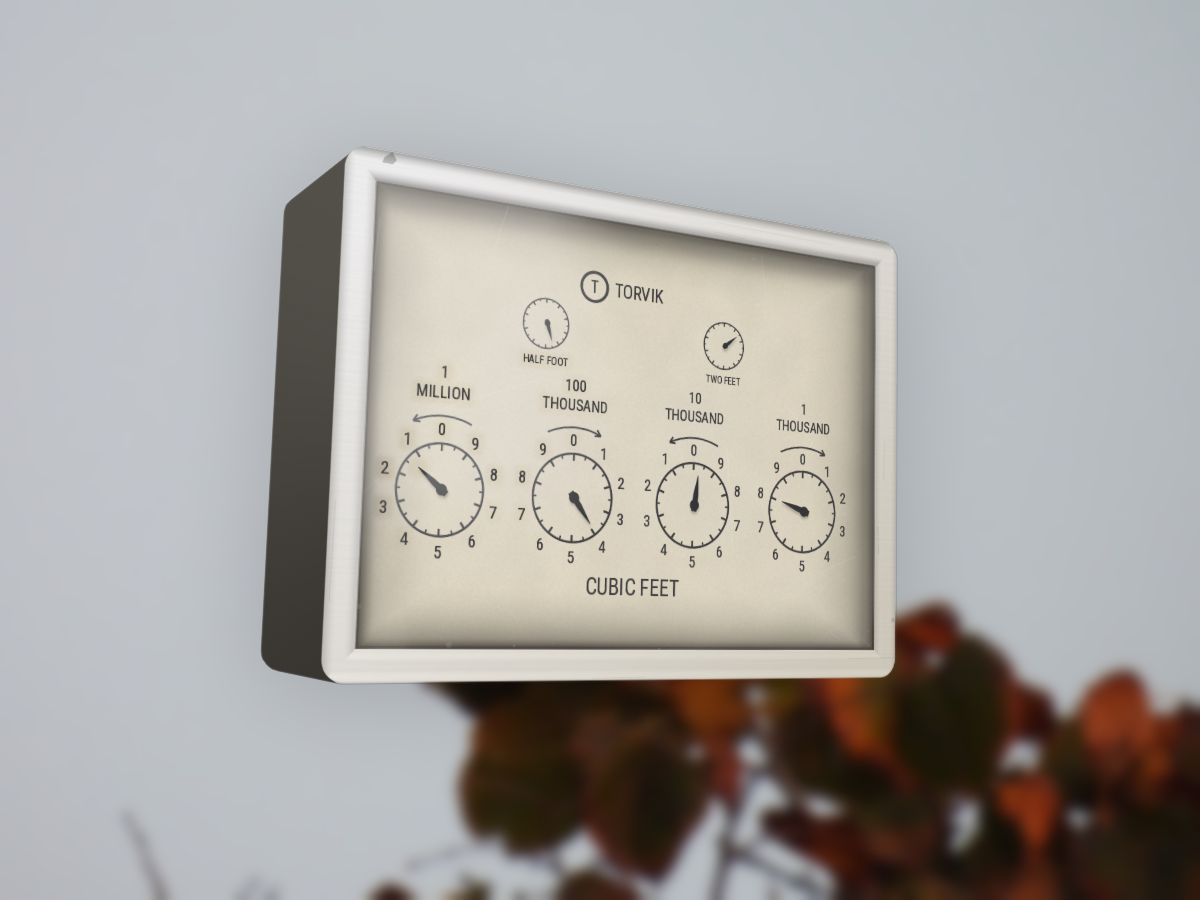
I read 139800 ft³
